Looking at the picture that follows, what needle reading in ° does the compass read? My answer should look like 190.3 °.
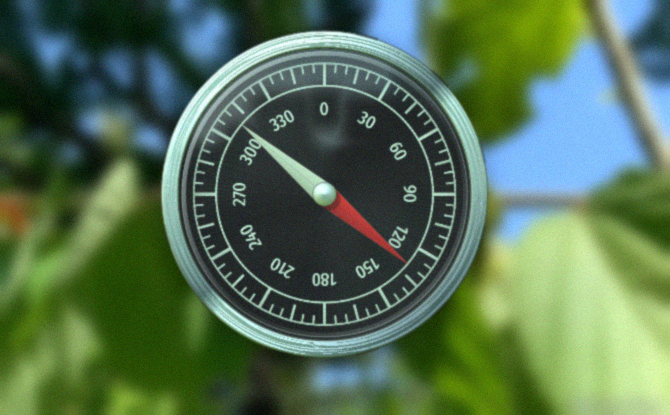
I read 130 °
